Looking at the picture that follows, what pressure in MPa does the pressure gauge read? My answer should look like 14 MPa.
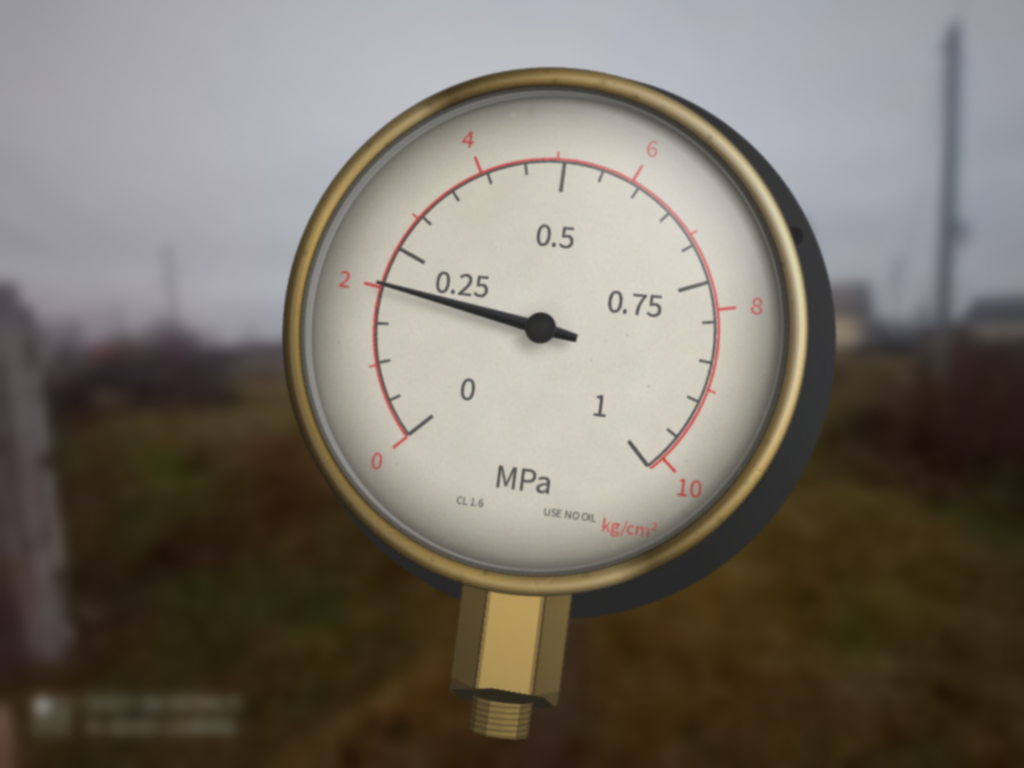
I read 0.2 MPa
